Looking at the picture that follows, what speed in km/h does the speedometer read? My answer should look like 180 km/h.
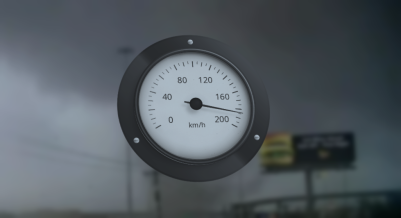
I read 185 km/h
